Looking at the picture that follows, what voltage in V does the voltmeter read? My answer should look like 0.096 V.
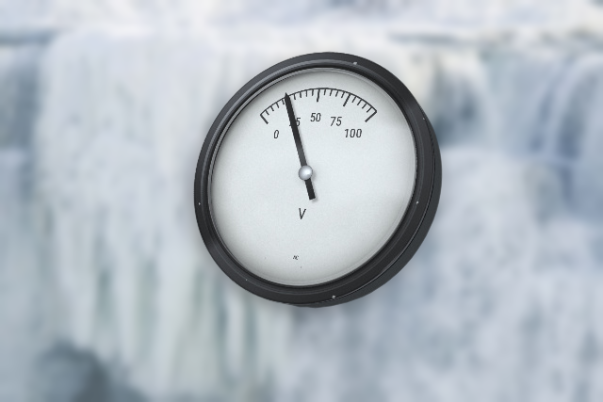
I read 25 V
